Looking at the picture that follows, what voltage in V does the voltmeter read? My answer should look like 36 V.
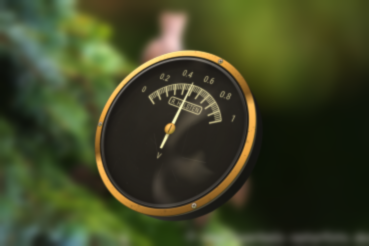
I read 0.5 V
